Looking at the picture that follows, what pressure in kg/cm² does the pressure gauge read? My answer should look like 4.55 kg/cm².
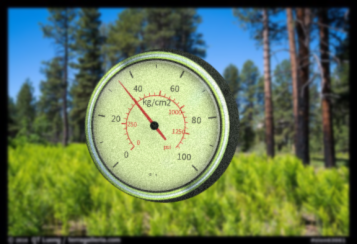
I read 35 kg/cm²
